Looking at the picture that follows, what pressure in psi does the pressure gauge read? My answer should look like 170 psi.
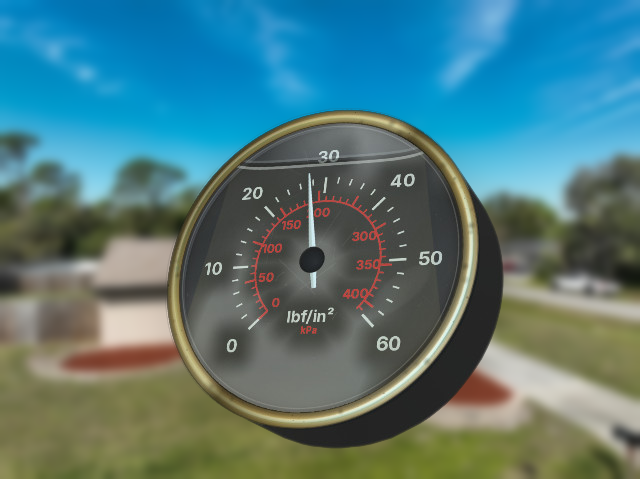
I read 28 psi
